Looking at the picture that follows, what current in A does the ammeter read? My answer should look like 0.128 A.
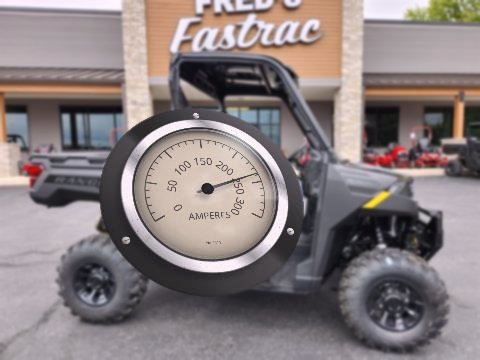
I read 240 A
